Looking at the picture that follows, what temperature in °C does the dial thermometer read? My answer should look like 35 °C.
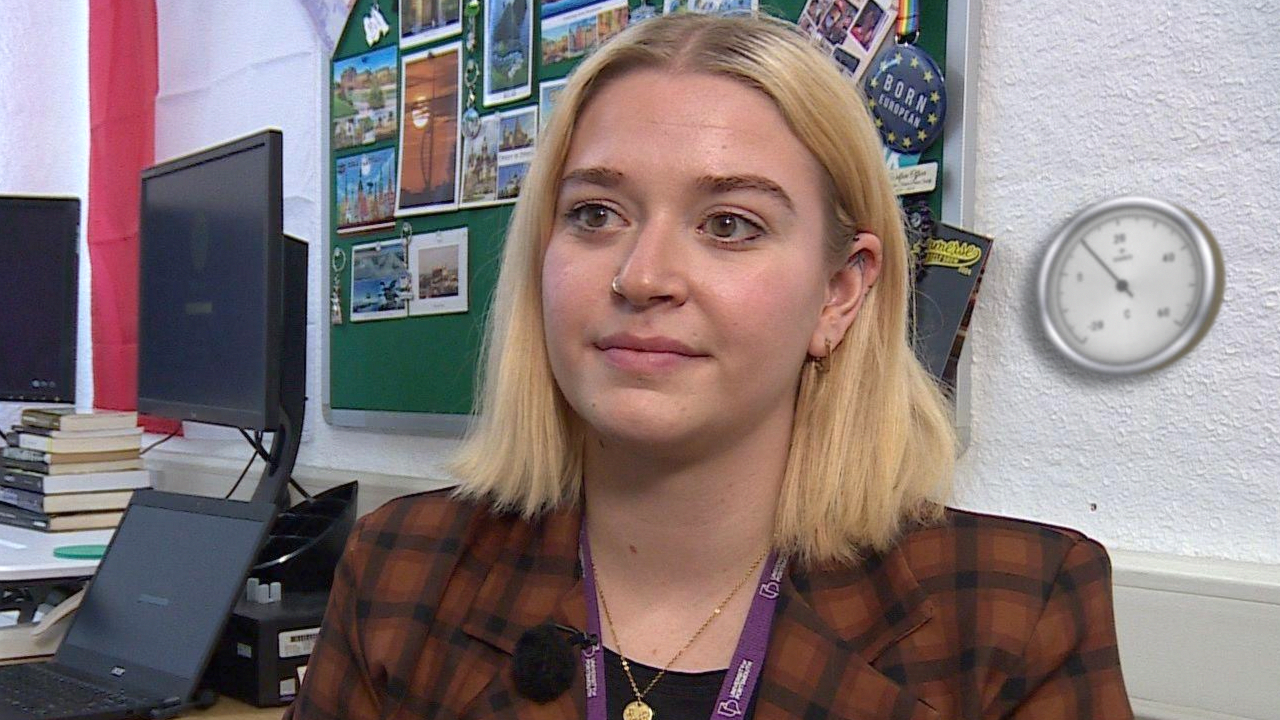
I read 10 °C
